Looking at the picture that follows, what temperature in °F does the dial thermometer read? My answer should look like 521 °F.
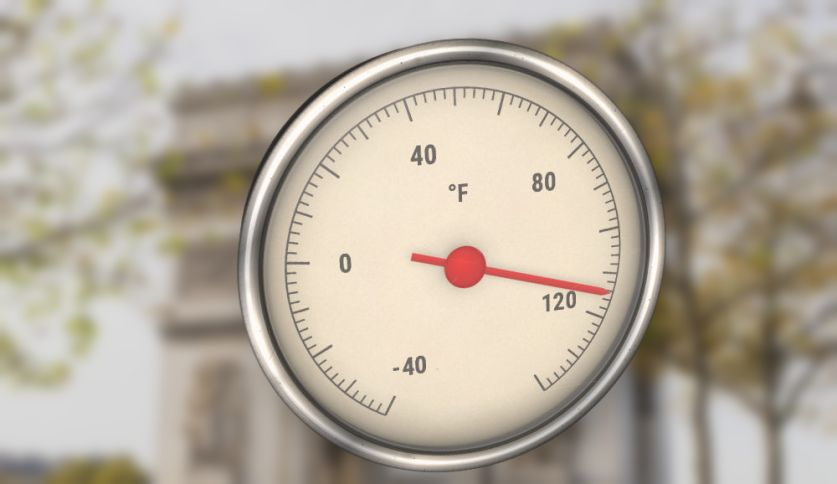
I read 114 °F
